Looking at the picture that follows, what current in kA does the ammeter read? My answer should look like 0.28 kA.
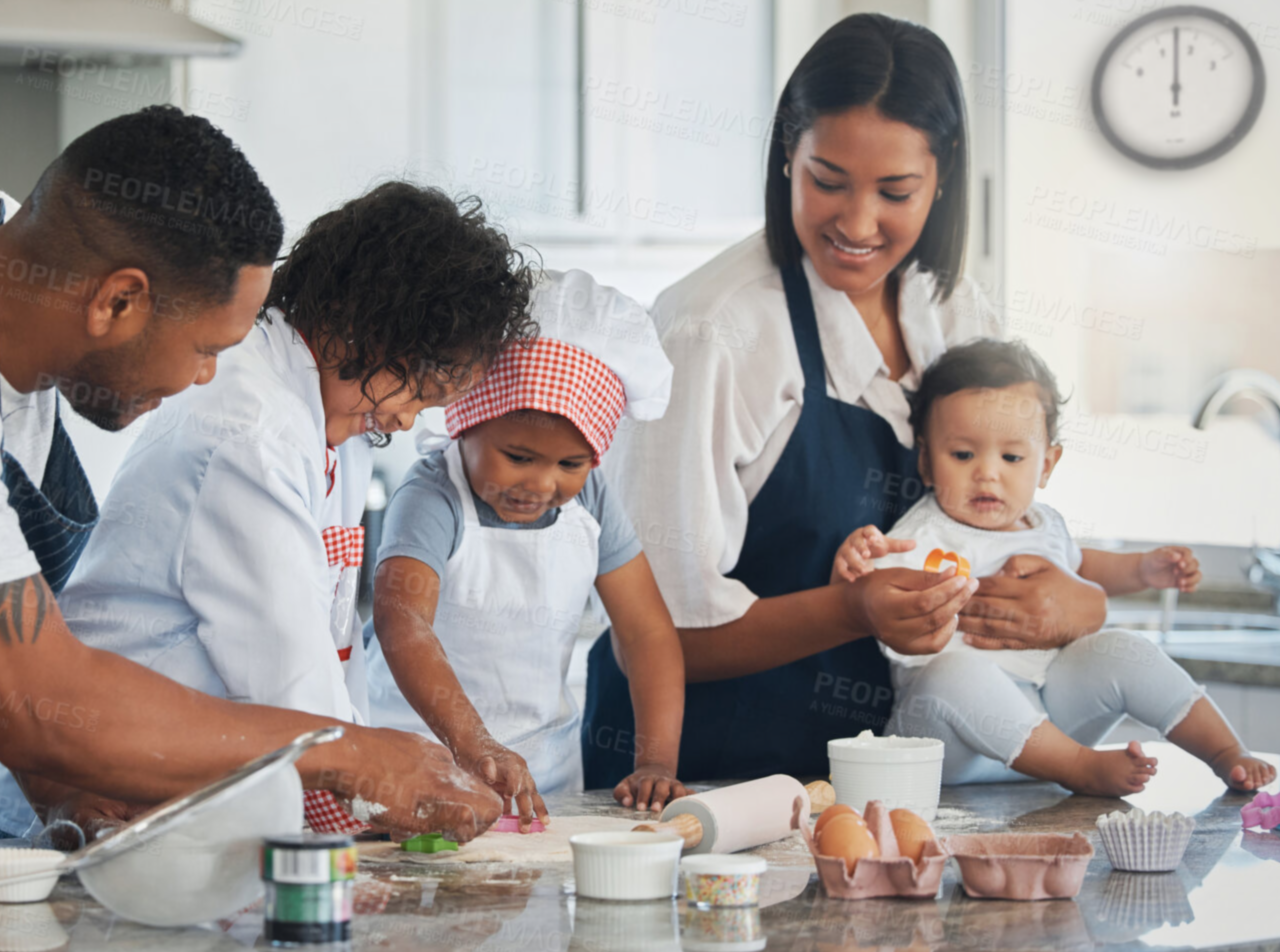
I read 1.5 kA
